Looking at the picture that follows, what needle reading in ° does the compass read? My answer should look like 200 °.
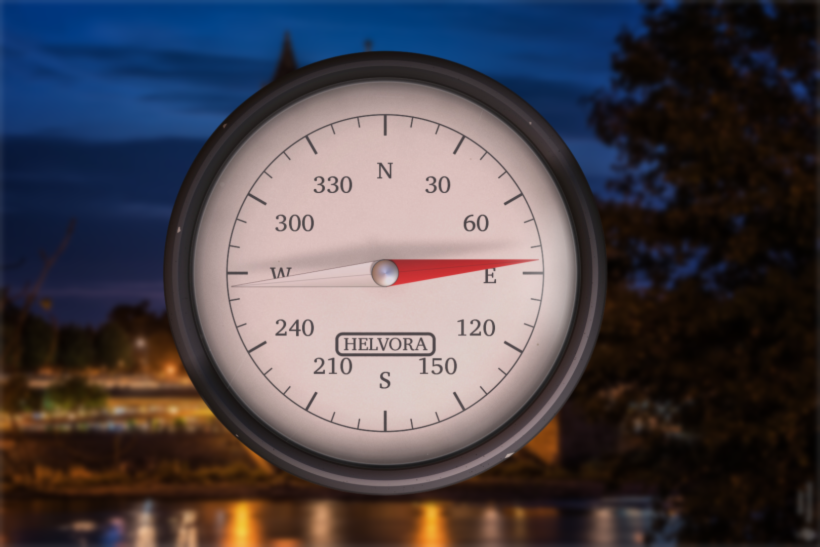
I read 85 °
